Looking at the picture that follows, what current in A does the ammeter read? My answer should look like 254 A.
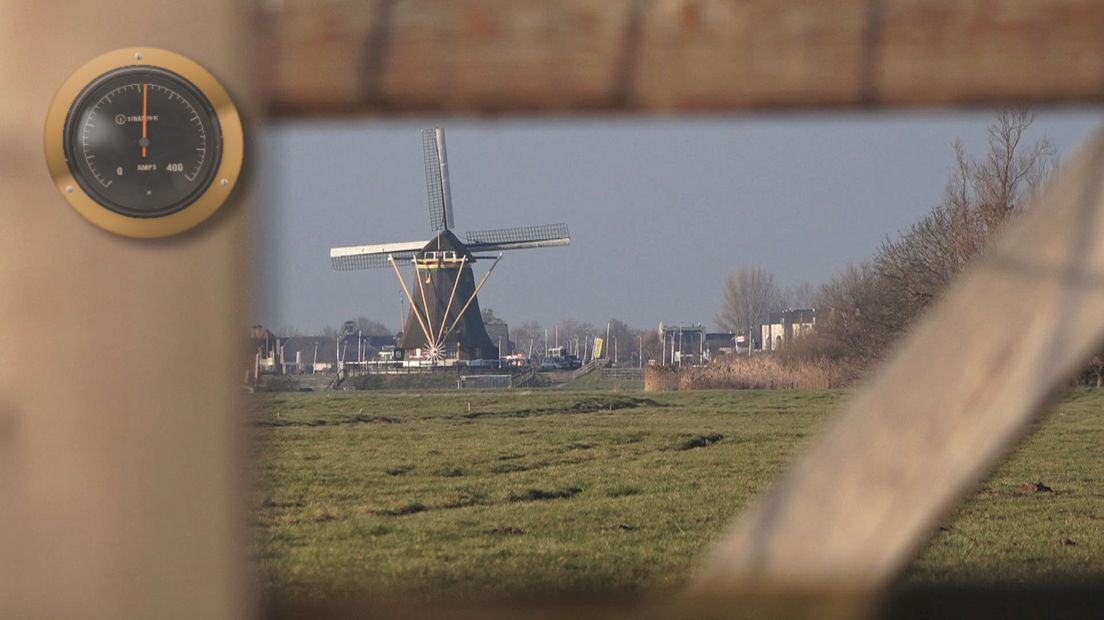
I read 210 A
